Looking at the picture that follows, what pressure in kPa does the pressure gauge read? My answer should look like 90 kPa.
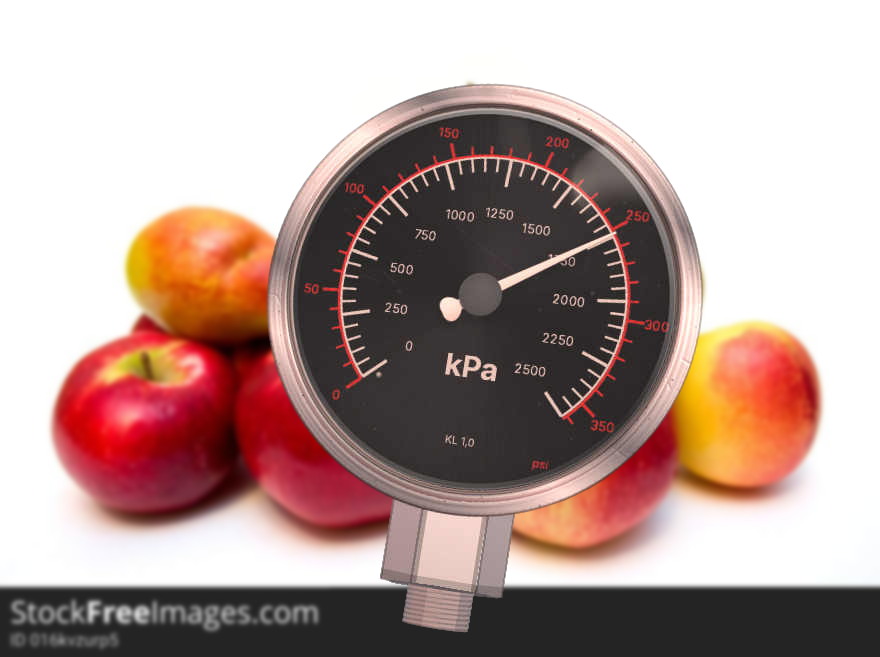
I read 1750 kPa
